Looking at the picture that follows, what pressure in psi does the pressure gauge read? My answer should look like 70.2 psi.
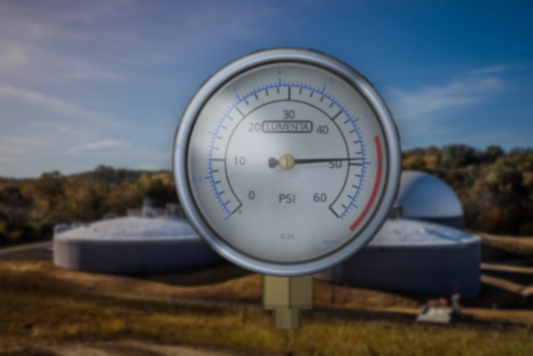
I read 49 psi
